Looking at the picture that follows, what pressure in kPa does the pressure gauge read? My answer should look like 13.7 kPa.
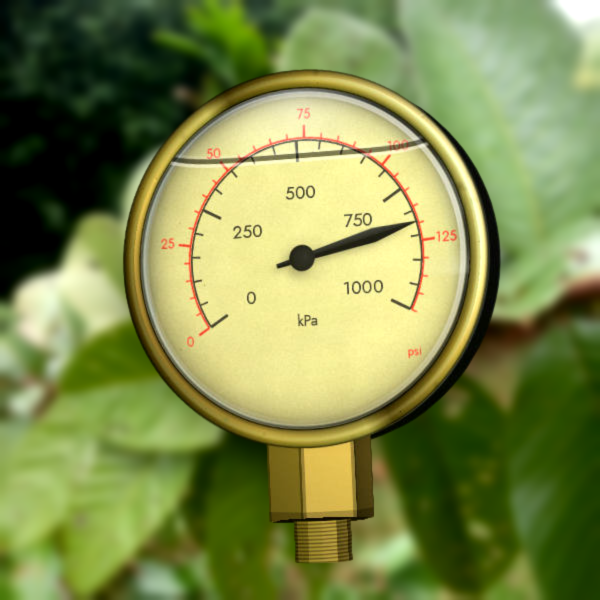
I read 825 kPa
